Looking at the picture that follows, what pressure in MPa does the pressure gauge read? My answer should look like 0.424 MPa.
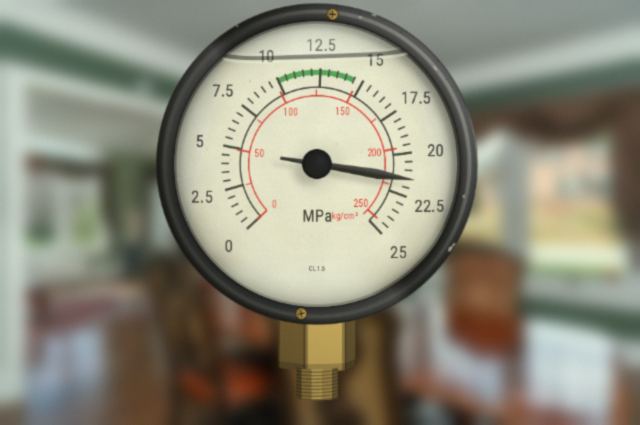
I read 21.5 MPa
